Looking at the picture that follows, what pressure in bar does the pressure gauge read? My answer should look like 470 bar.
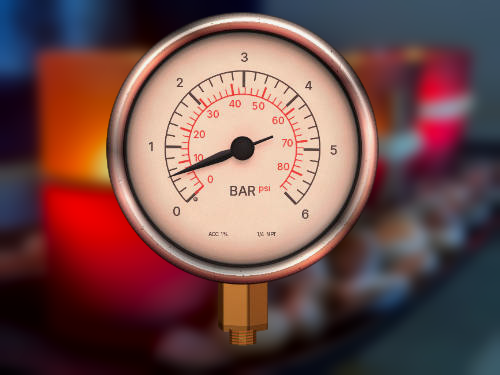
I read 0.5 bar
